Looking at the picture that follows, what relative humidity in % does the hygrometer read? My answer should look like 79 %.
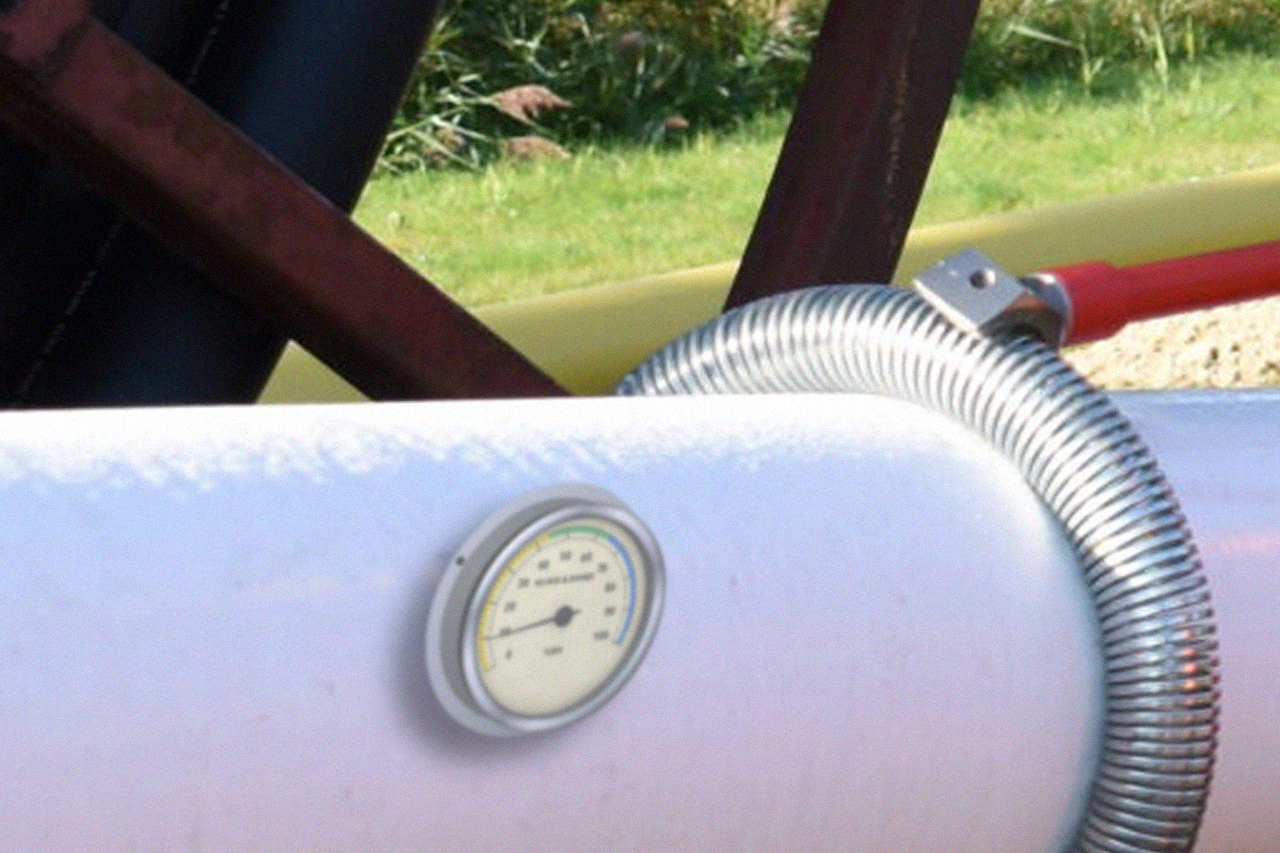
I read 10 %
